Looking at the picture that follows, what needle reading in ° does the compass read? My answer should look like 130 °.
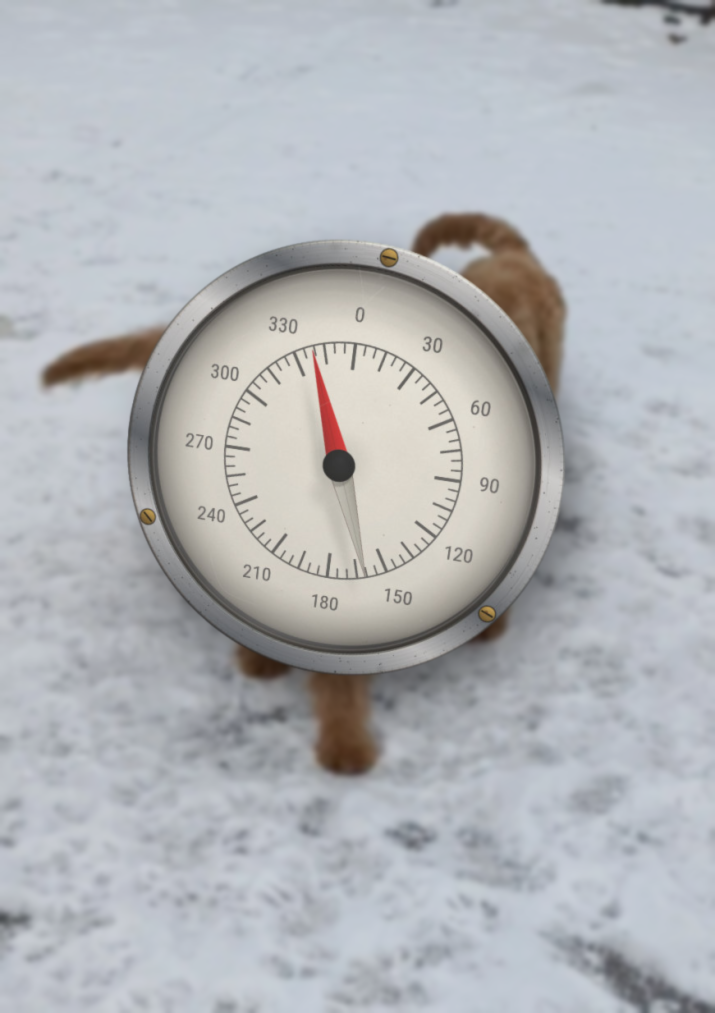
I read 340 °
